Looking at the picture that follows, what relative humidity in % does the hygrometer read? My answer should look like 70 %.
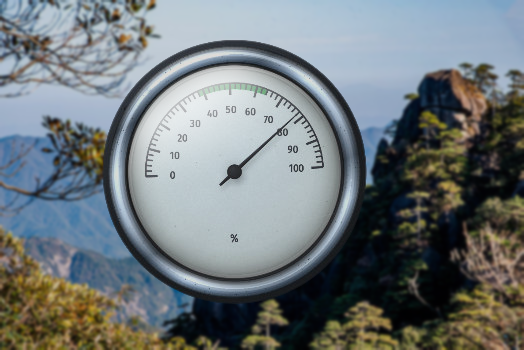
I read 78 %
